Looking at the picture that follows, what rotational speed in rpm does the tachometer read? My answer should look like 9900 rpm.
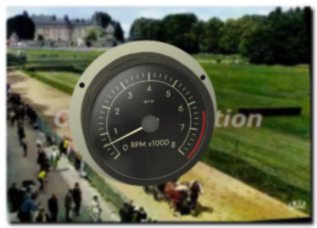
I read 600 rpm
